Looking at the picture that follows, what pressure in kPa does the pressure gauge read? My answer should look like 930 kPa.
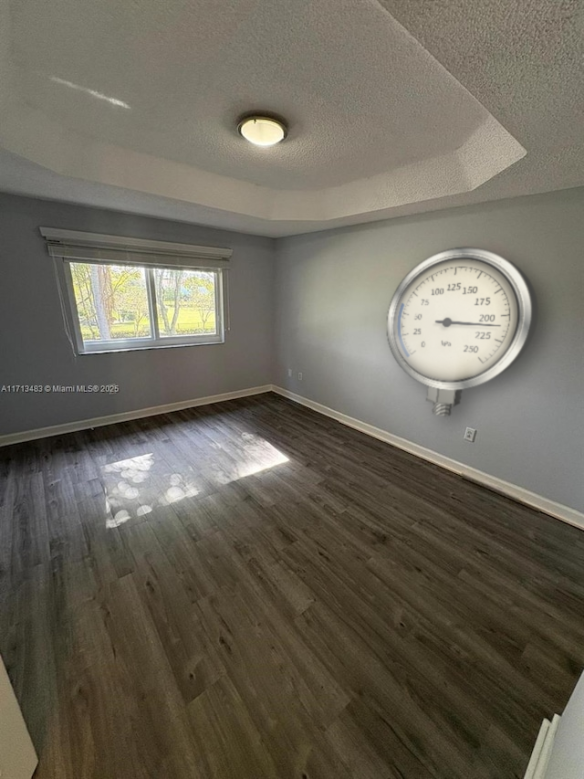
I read 210 kPa
